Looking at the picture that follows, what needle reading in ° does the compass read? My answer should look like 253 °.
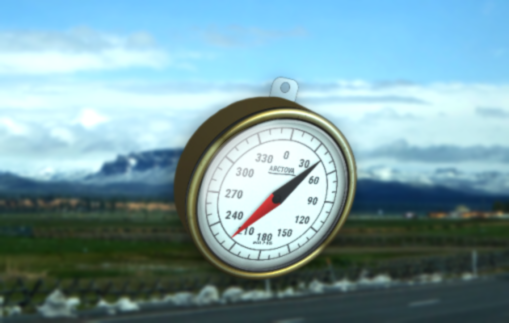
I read 220 °
